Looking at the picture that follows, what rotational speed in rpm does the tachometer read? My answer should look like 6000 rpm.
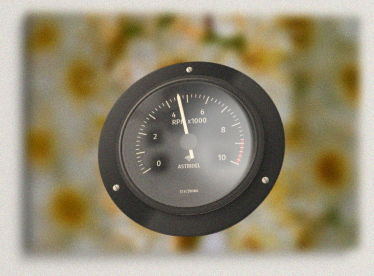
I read 4600 rpm
